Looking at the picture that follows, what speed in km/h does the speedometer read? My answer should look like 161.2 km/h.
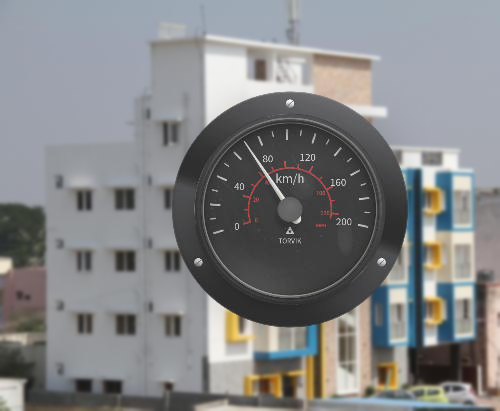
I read 70 km/h
